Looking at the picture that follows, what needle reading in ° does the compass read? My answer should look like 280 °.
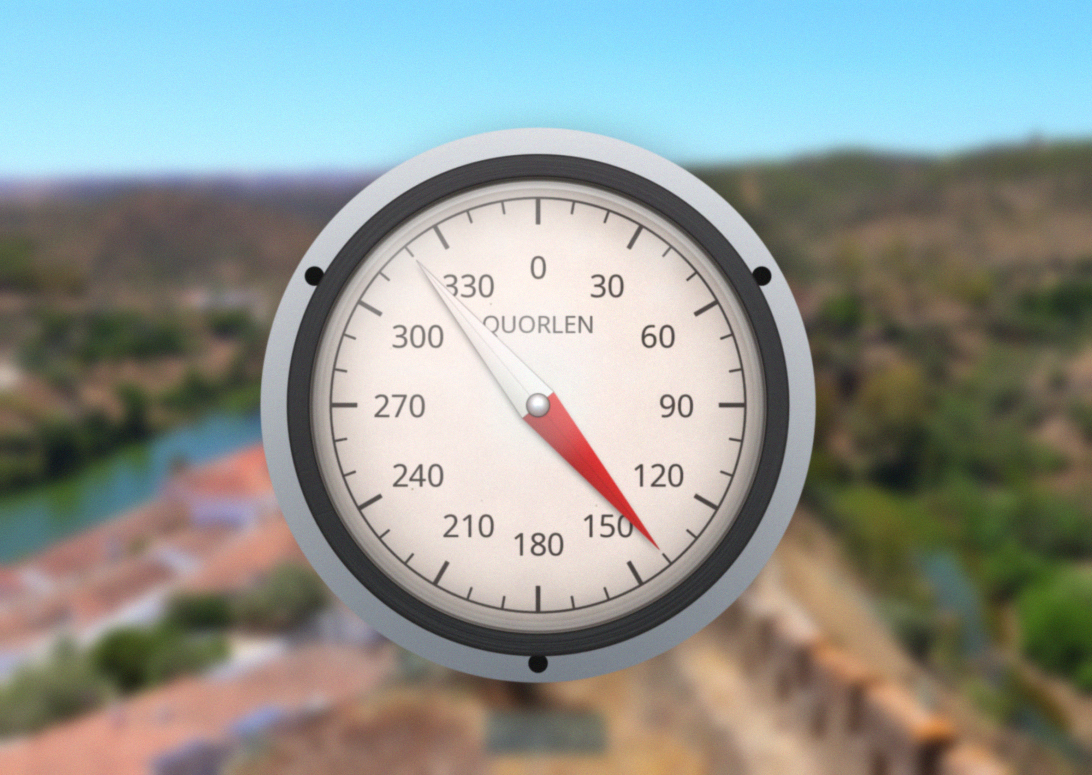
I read 140 °
